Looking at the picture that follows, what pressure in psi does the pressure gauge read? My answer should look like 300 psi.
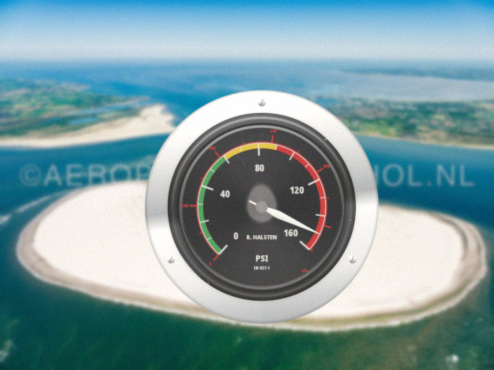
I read 150 psi
